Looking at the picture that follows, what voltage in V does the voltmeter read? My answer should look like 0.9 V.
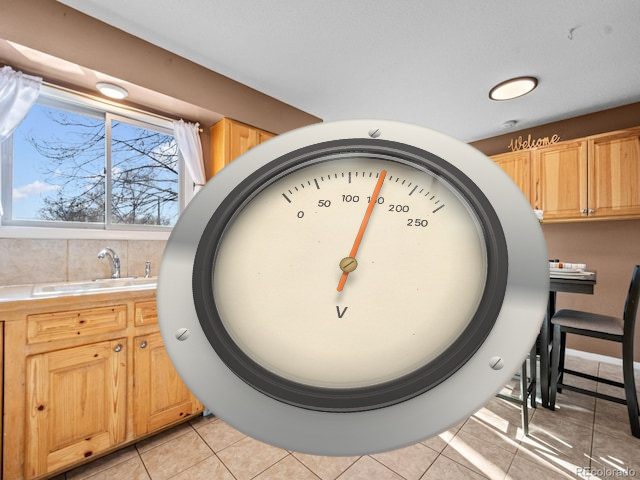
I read 150 V
